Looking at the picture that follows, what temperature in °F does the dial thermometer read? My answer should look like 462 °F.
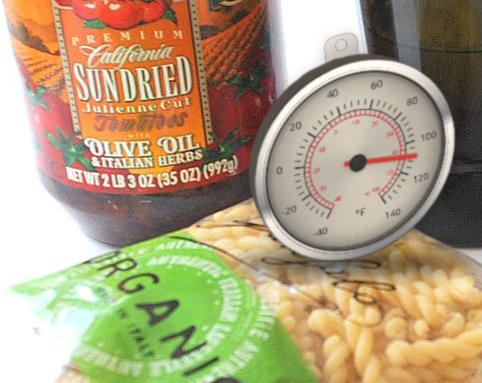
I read 108 °F
